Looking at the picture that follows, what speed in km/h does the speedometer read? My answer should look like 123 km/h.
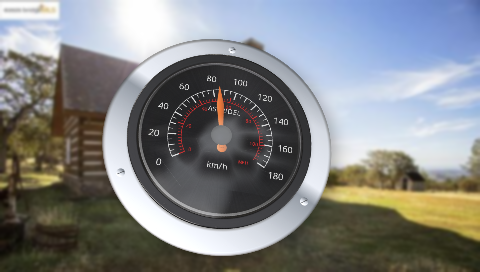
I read 85 km/h
